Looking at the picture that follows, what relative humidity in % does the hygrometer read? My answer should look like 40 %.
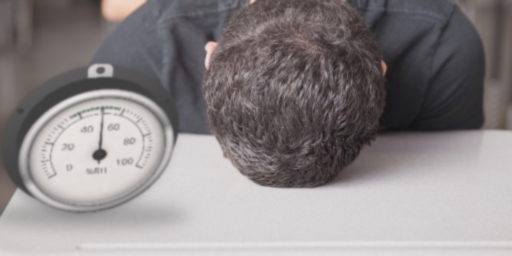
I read 50 %
